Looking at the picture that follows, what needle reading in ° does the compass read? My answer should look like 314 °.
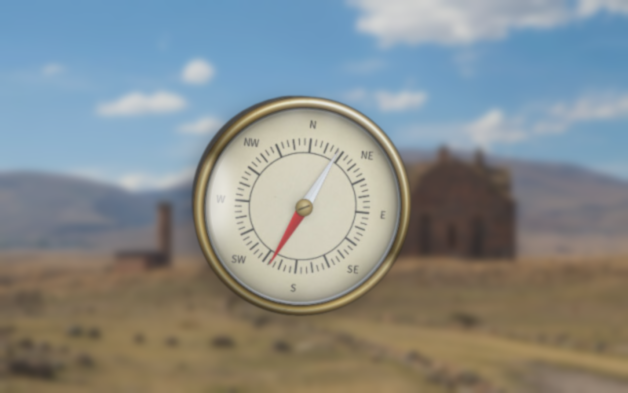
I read 205 °
